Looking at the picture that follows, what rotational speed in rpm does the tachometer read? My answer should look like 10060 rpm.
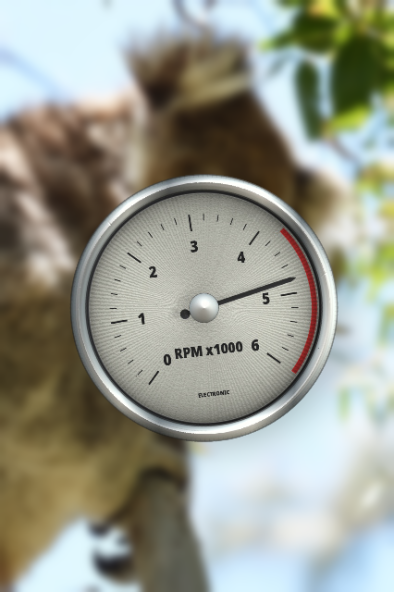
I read 4800 rpm
